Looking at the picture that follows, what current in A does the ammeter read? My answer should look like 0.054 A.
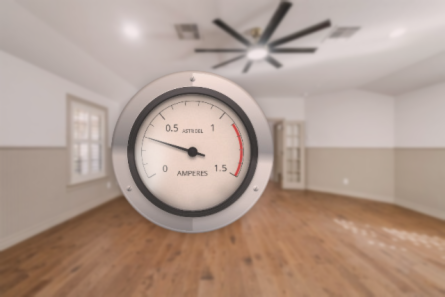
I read 0.3 A
